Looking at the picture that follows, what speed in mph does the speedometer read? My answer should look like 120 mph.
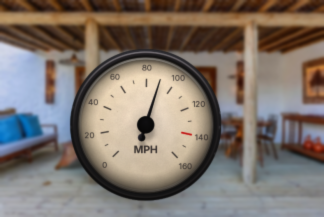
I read 90 mph
